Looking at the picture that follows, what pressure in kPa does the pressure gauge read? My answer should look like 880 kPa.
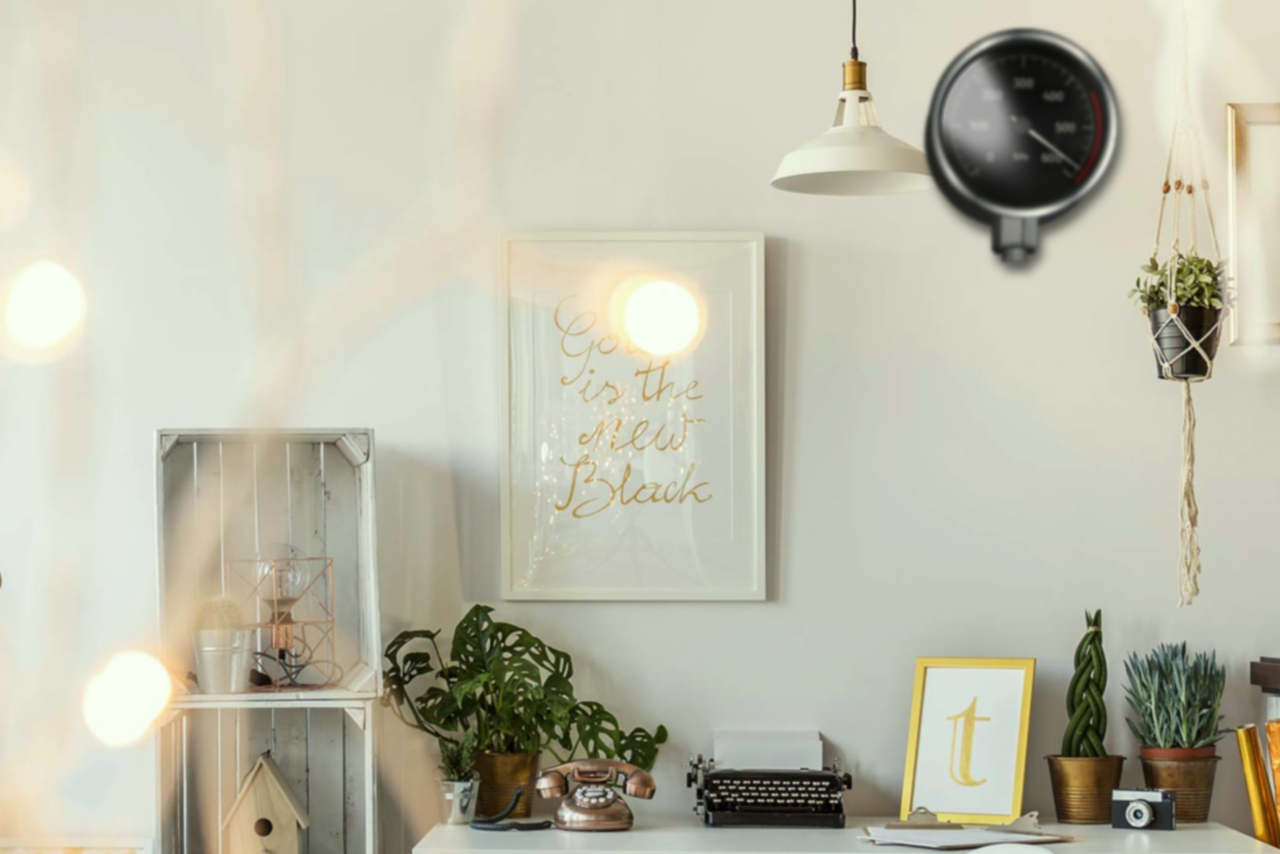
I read 580 kPa
